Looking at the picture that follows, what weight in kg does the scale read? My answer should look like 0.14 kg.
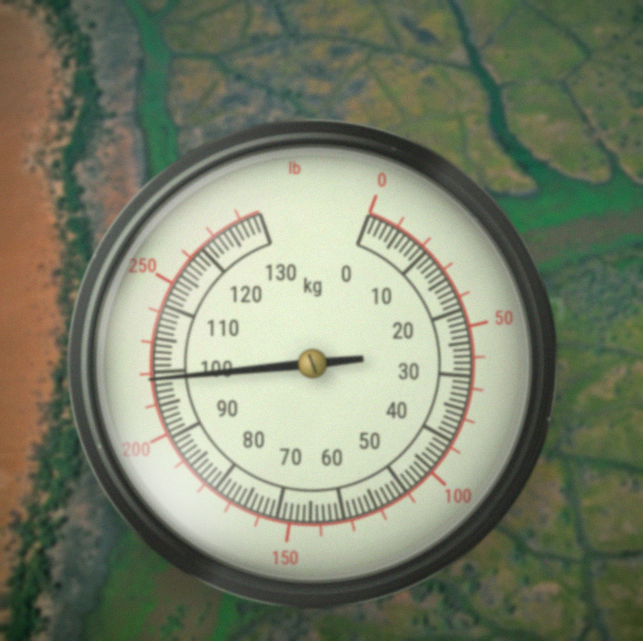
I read 99 kg
